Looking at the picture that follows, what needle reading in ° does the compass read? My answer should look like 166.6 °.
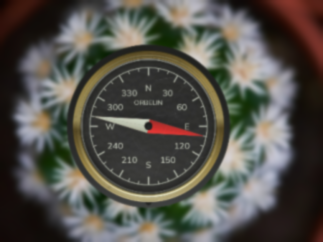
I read 100 °
